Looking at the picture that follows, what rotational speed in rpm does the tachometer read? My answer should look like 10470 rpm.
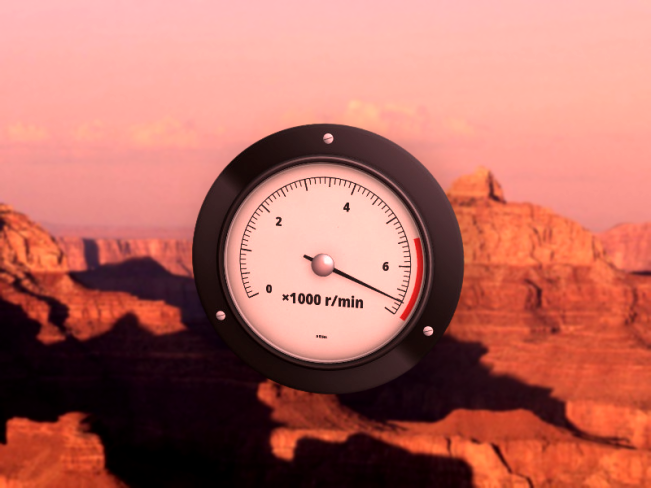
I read 6700 rpm
